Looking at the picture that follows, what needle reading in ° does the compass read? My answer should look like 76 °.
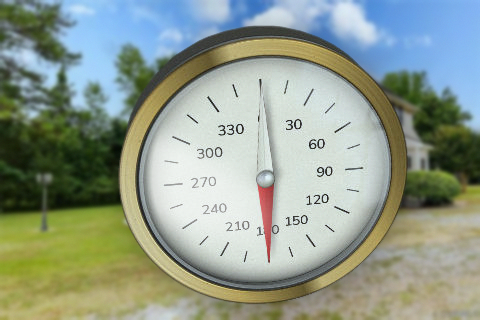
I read 180 °
